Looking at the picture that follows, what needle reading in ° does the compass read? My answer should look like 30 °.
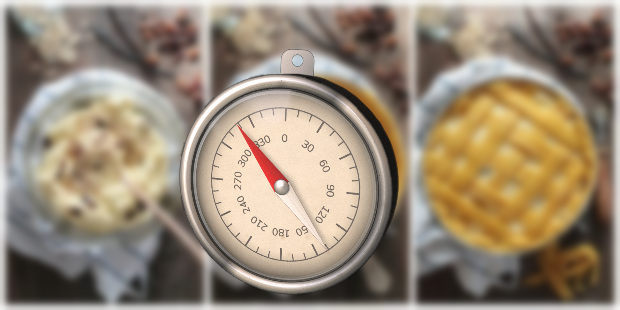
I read 320 °
